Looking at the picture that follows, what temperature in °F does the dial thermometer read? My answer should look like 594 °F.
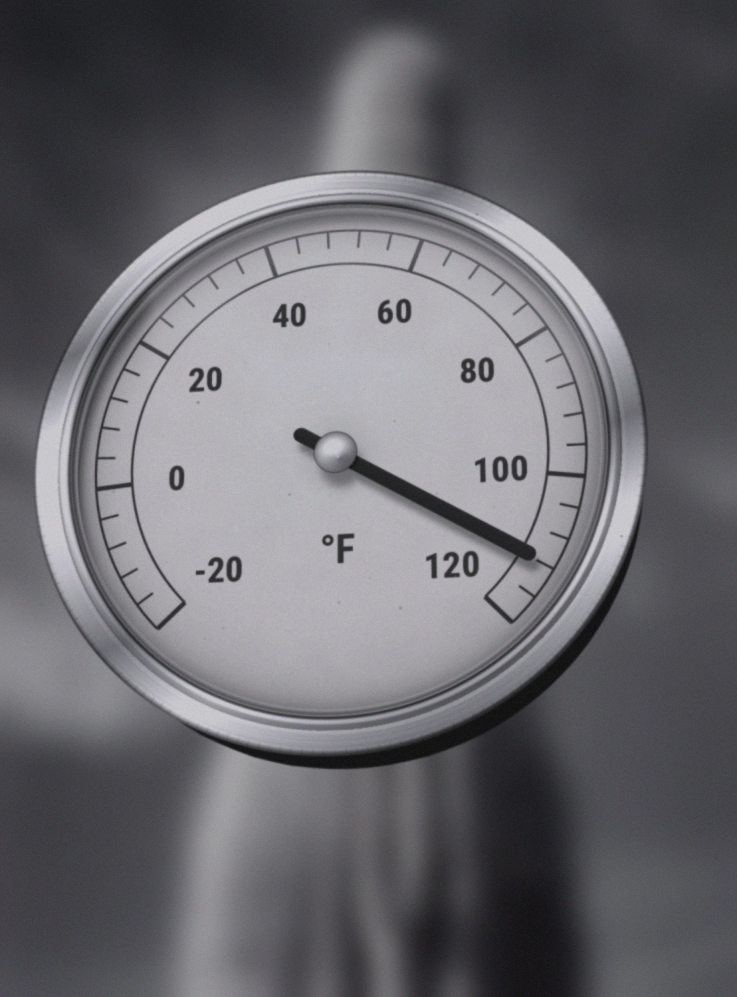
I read 112 °F
